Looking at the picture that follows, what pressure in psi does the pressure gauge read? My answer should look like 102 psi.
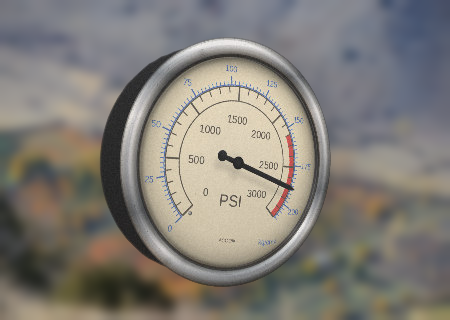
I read 2700 psi
